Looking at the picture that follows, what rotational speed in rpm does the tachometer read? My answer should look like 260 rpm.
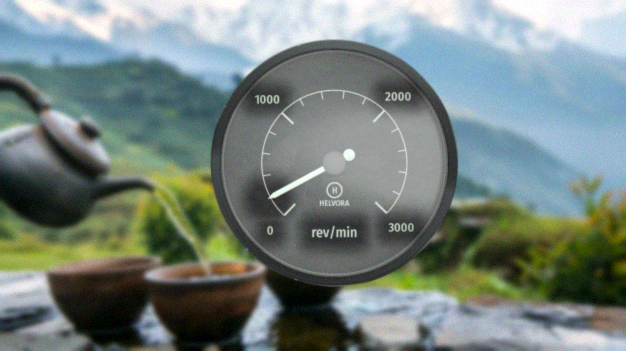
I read 200 rpm
